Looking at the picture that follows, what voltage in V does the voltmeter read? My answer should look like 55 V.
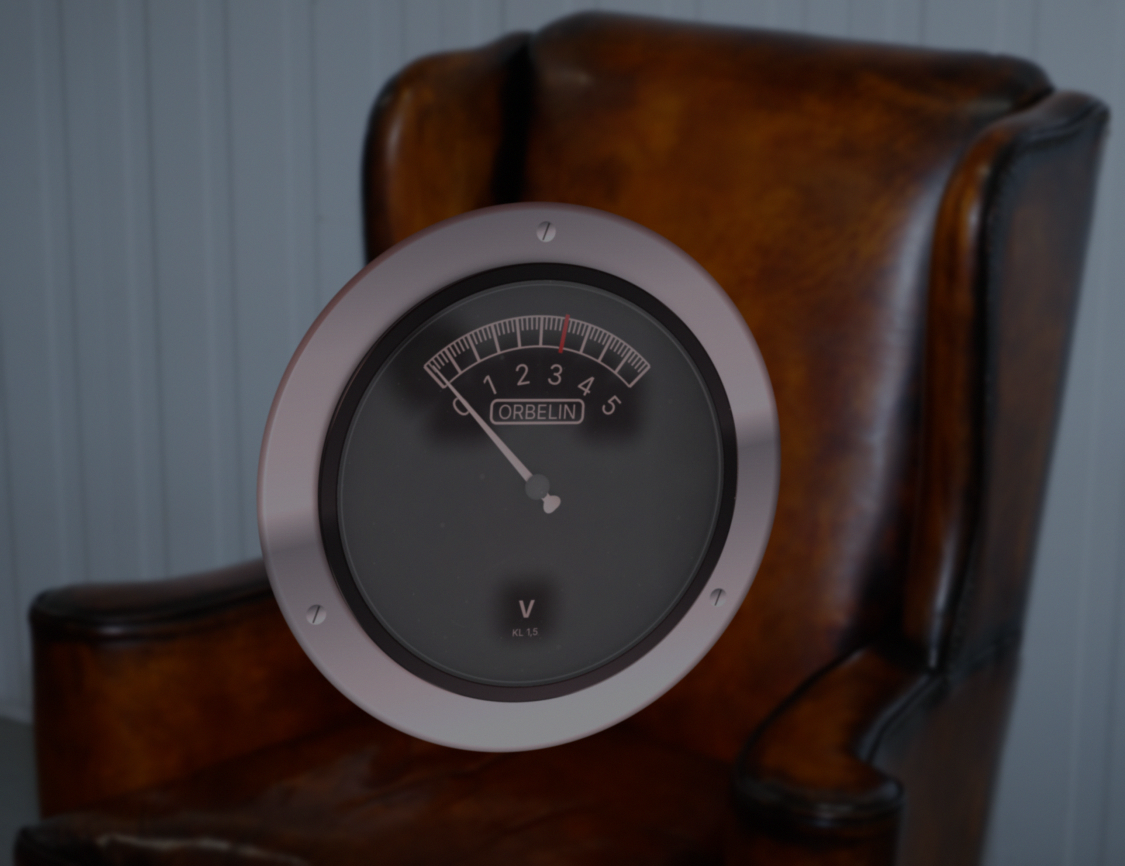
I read 0.1 V
